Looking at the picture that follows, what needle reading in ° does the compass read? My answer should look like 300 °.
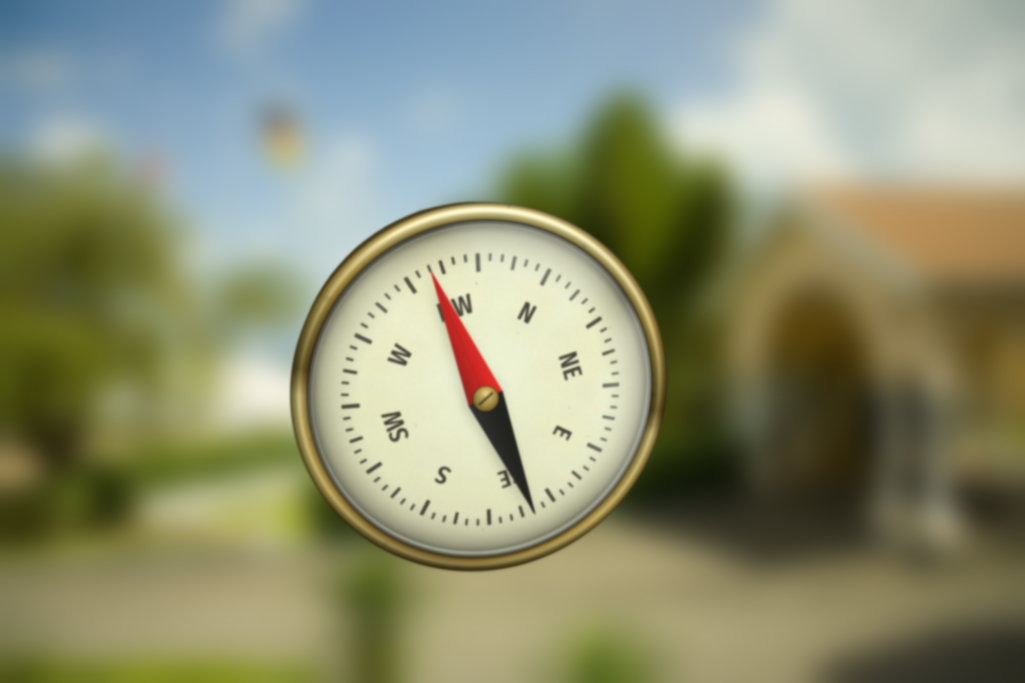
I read 310 °
